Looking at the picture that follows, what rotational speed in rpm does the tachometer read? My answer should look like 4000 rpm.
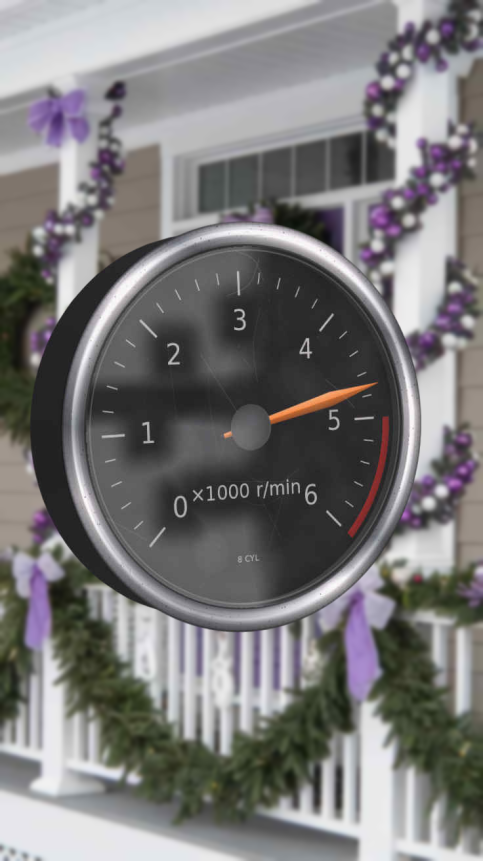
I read 4700 rpm
